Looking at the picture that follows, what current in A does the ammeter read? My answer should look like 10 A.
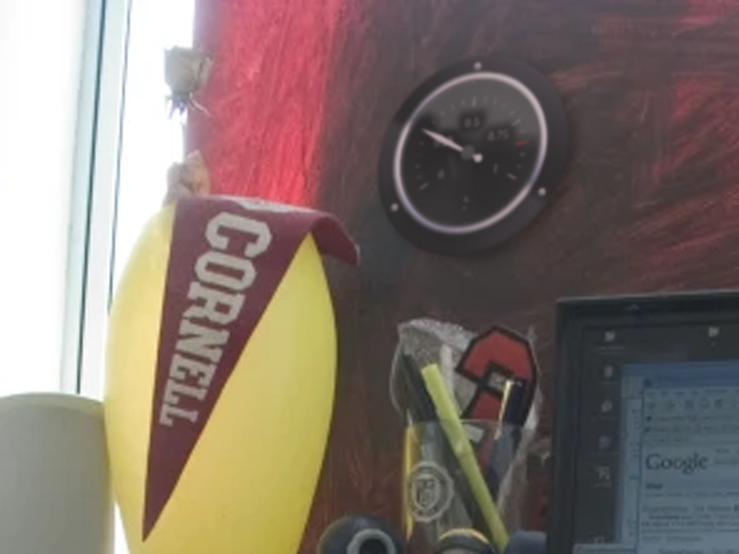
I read 0.25 A
